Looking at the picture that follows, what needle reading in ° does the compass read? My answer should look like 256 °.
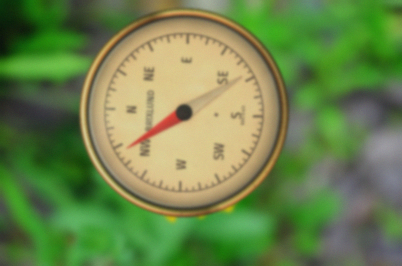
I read 325 °
